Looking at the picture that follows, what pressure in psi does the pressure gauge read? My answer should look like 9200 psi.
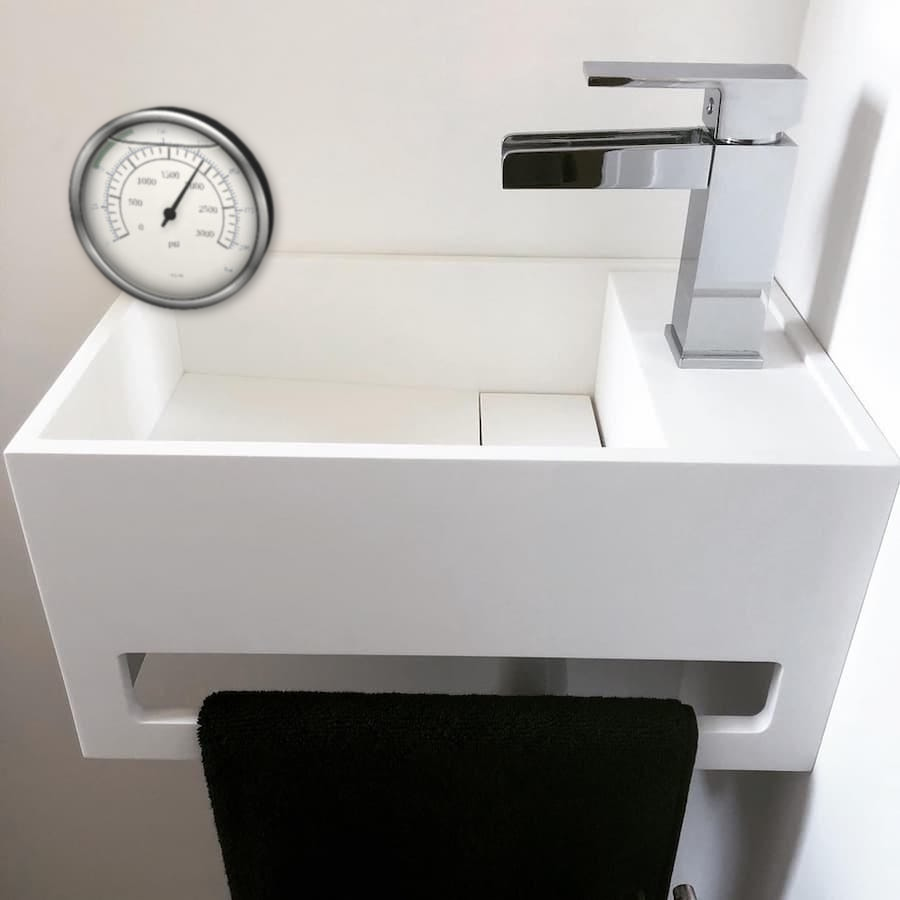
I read 1900 psi
